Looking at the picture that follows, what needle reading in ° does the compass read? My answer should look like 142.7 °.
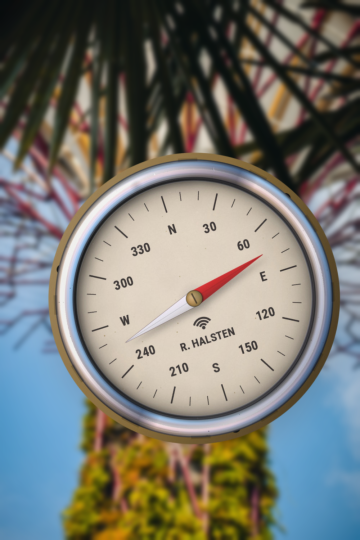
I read 75 °
